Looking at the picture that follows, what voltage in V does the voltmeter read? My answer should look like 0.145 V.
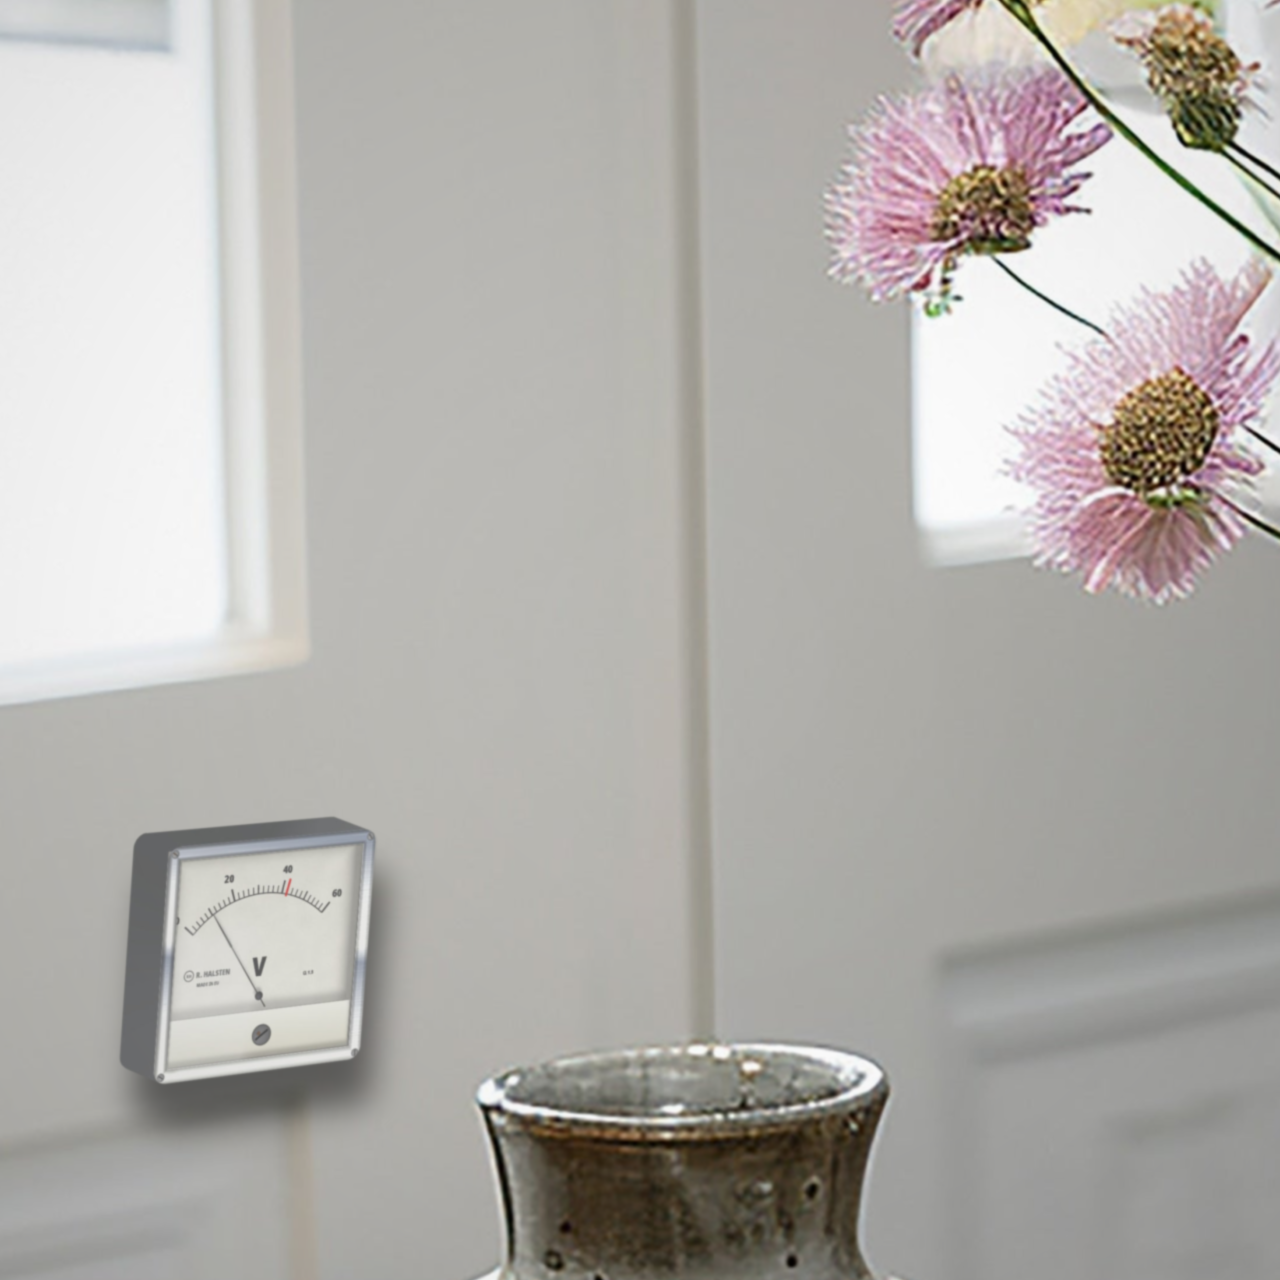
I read 10 V
